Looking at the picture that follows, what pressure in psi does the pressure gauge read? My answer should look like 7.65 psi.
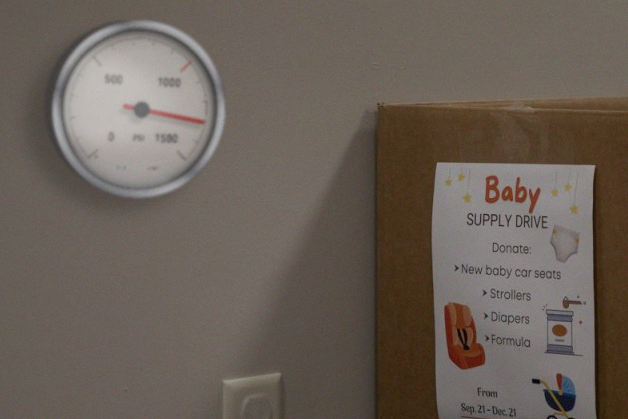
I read 1300 psi
